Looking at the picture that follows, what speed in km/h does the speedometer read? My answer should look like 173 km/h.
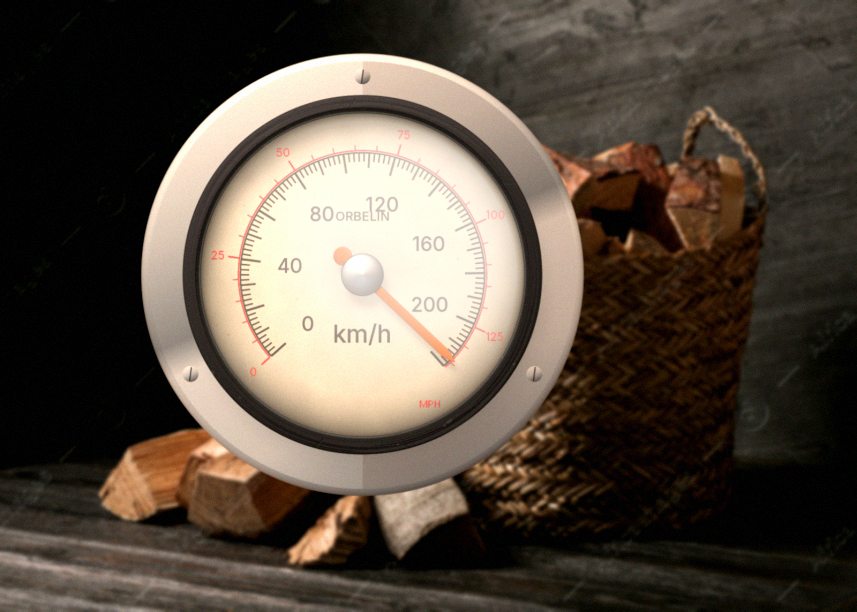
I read 216 km/h
